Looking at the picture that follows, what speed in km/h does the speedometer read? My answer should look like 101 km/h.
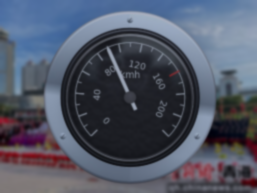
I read 90 km/h
